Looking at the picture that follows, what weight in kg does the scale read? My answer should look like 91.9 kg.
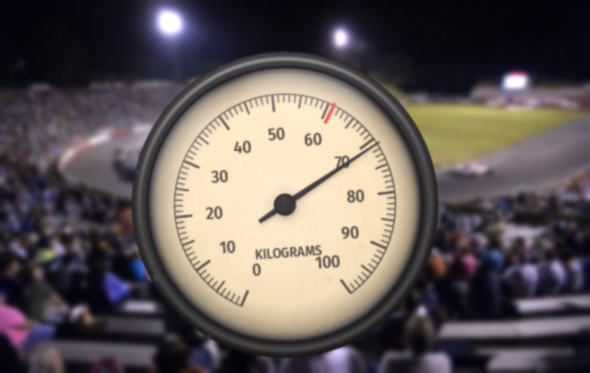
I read 71 kg
